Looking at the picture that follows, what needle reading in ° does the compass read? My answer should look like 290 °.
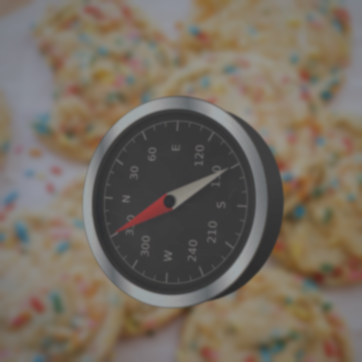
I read 330 °
